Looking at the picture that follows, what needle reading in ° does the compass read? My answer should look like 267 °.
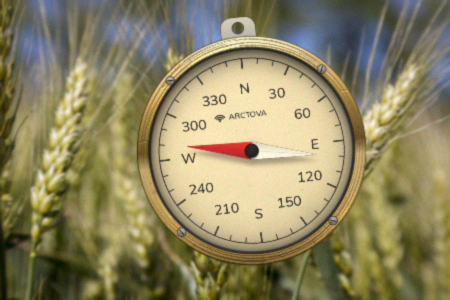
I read 280 °
